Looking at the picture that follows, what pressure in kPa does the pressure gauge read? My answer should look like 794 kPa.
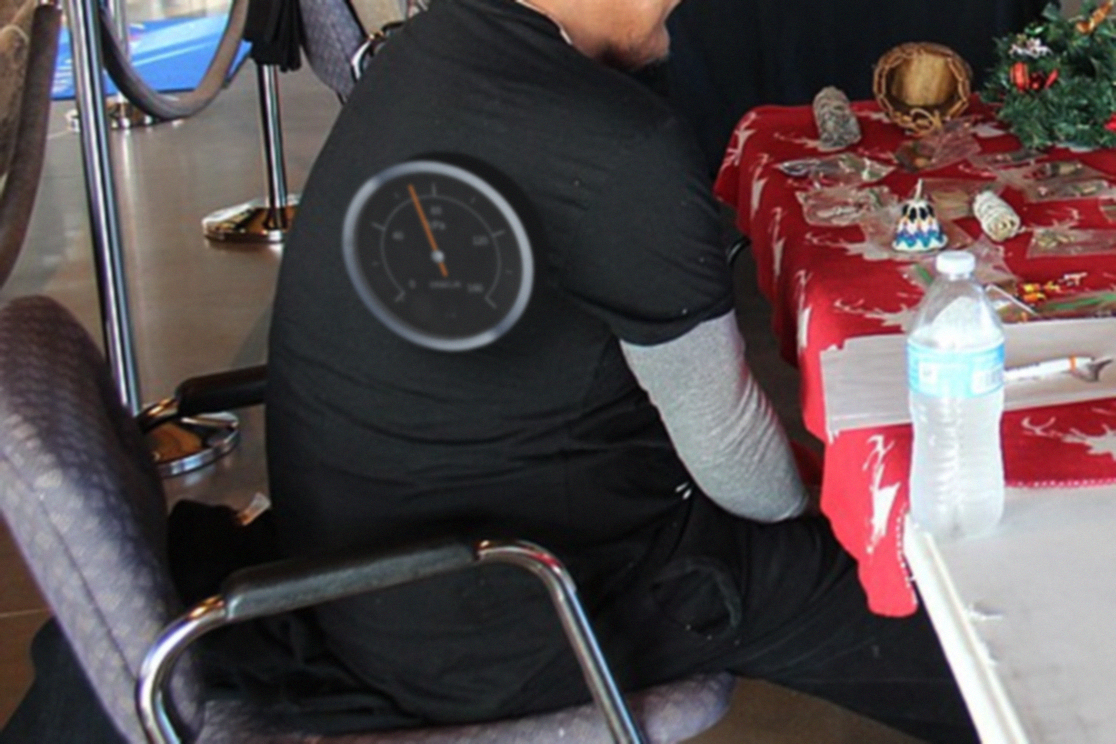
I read 70 kPa
